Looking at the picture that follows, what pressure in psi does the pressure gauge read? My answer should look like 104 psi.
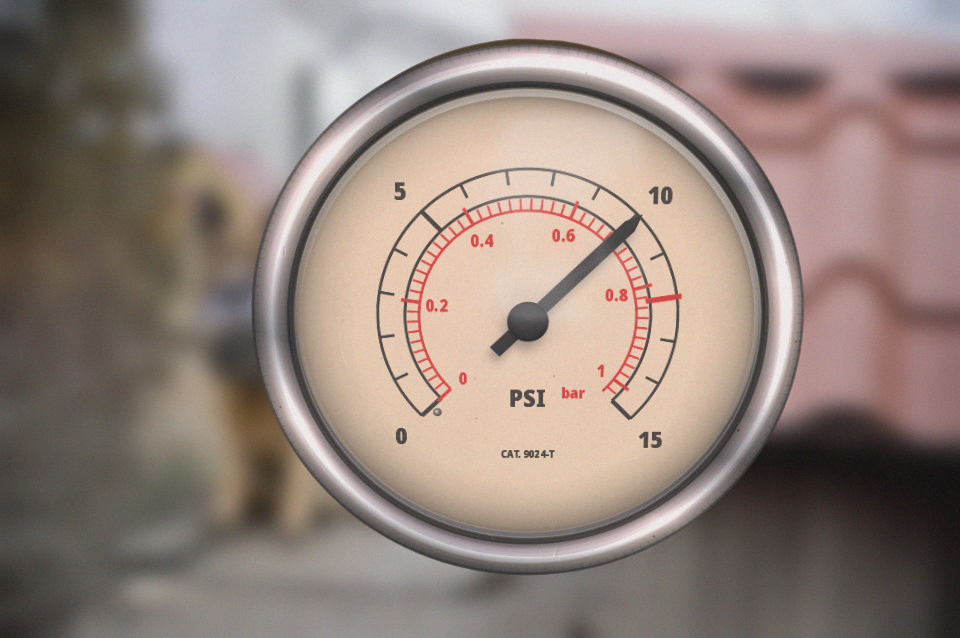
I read 10 psi
